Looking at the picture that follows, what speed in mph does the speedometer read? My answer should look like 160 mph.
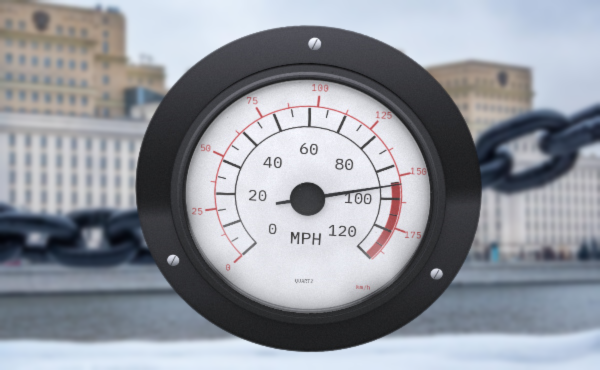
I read 95 mph
